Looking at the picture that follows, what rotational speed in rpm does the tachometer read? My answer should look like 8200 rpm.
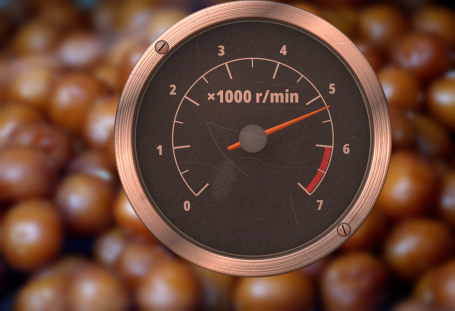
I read 5250 rpm
